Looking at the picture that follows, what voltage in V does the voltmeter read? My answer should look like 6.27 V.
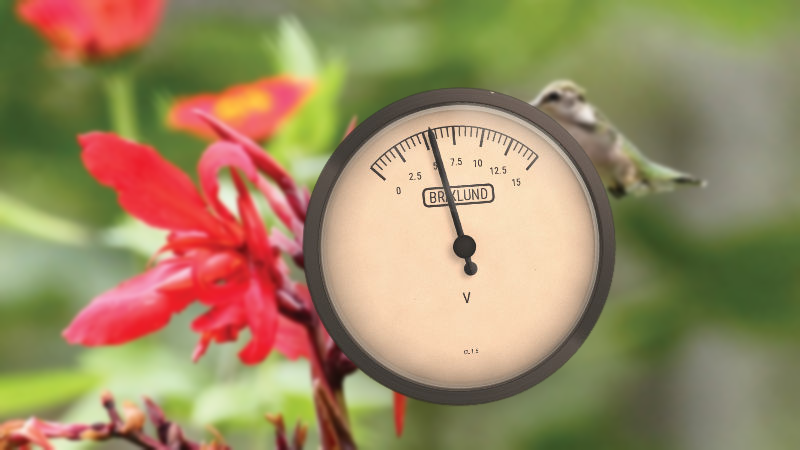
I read 5.5 V
